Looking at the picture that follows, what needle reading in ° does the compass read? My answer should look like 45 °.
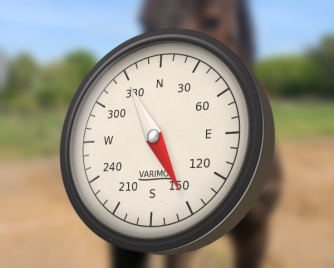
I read 150 °
